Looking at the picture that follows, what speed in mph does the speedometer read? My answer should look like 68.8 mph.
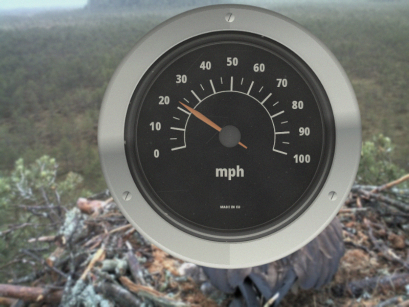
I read 22.5 mph
